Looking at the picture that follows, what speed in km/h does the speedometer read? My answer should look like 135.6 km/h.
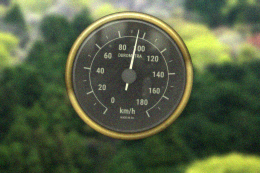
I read 95 km/h
